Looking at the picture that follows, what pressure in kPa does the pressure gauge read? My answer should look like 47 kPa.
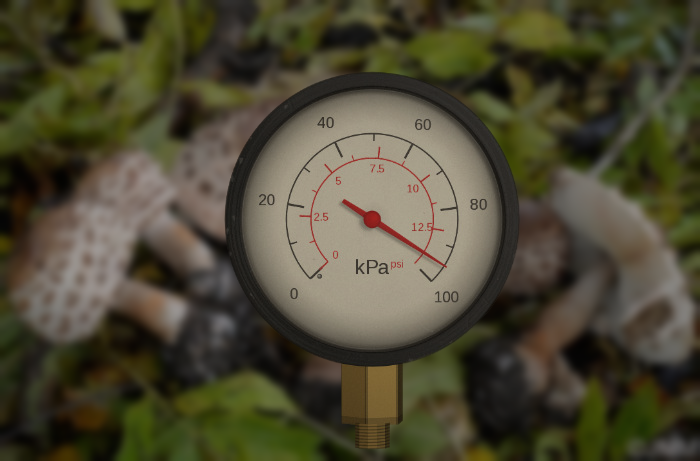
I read 95 kPa
